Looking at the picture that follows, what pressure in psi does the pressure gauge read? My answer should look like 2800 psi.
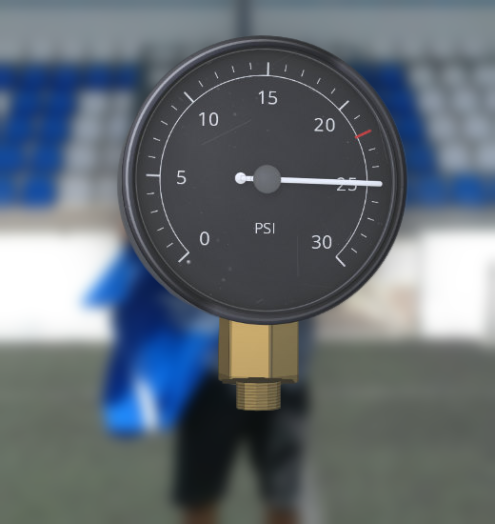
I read 25 psi
